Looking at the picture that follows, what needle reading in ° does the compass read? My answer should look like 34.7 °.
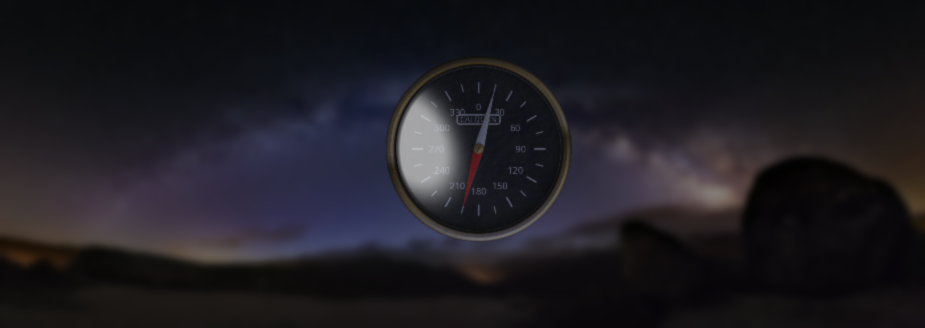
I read 195 °
